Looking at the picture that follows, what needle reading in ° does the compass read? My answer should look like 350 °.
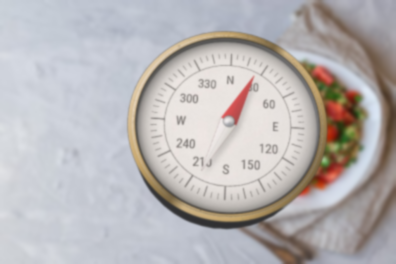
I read 25 °
